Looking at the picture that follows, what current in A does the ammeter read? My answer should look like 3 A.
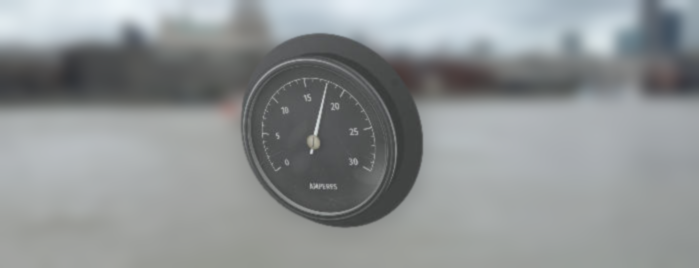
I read 18 A
